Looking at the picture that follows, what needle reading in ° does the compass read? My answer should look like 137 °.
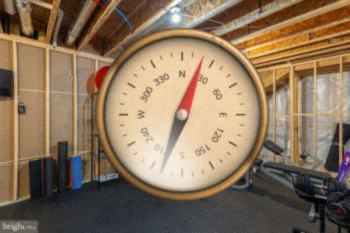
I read 20 °
